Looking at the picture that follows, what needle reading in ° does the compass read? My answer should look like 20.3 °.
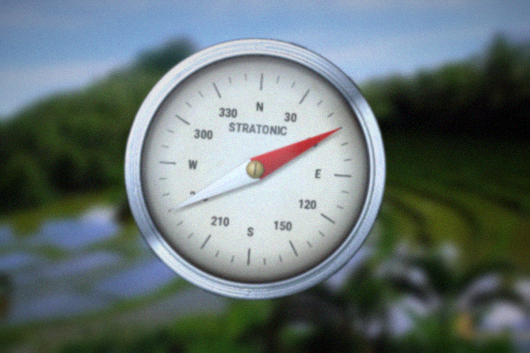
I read 60 °
